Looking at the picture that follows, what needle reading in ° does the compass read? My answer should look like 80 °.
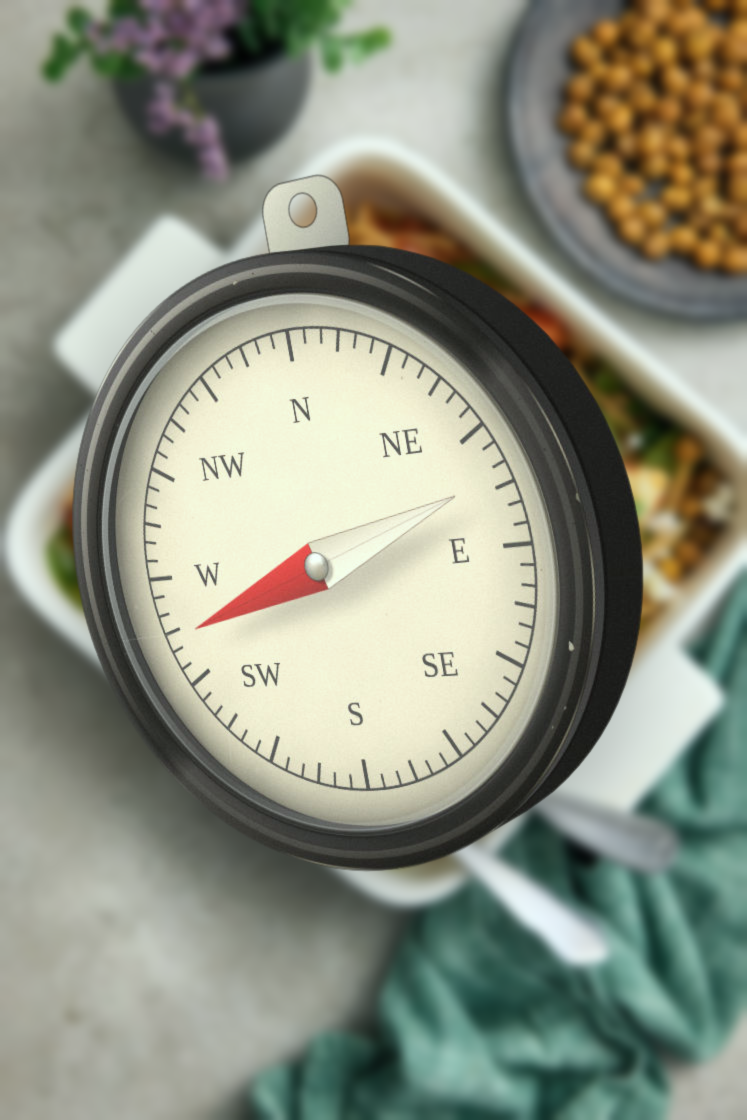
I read 252.5 °
